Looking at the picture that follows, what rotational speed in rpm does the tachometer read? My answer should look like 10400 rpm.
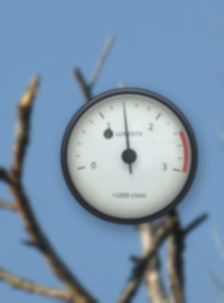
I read 1400 rpm
